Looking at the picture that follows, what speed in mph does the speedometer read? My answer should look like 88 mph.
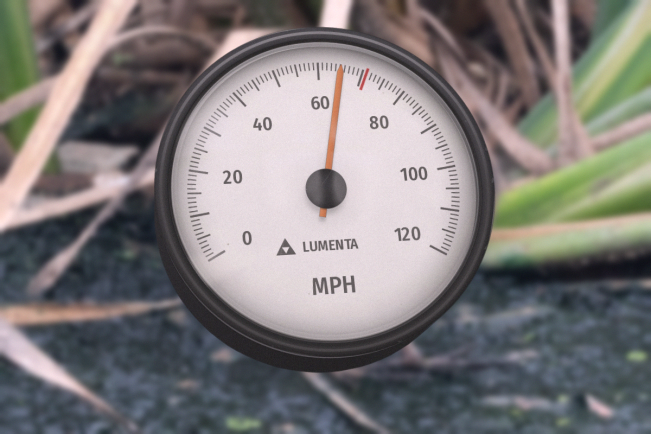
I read 65 mph
